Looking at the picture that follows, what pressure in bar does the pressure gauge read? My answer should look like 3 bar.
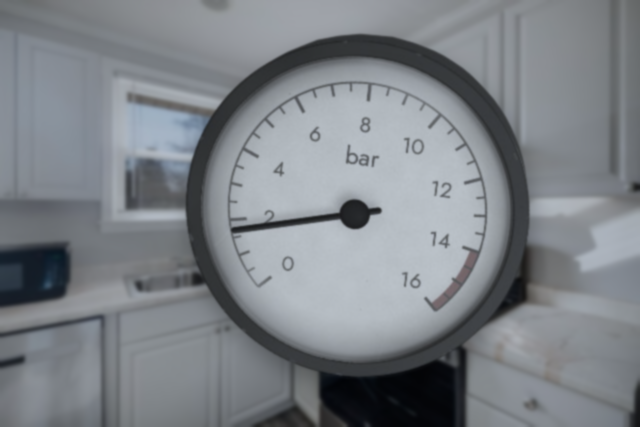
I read 1.75 bar
